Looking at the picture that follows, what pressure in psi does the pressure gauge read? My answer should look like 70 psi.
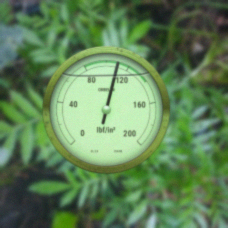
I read 110 psi
